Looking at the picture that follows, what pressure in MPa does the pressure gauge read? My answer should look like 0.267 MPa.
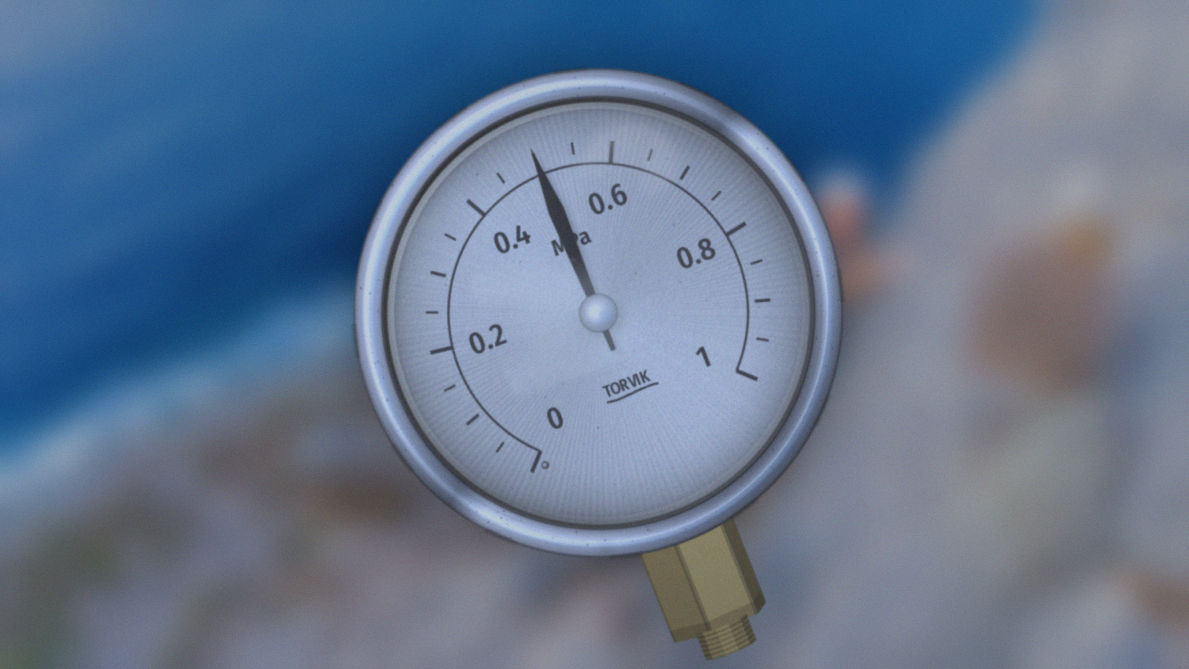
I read 0.5 MPa
